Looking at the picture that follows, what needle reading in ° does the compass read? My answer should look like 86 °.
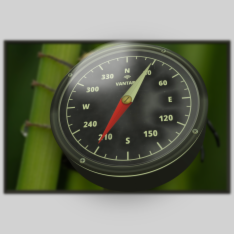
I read 210 °
